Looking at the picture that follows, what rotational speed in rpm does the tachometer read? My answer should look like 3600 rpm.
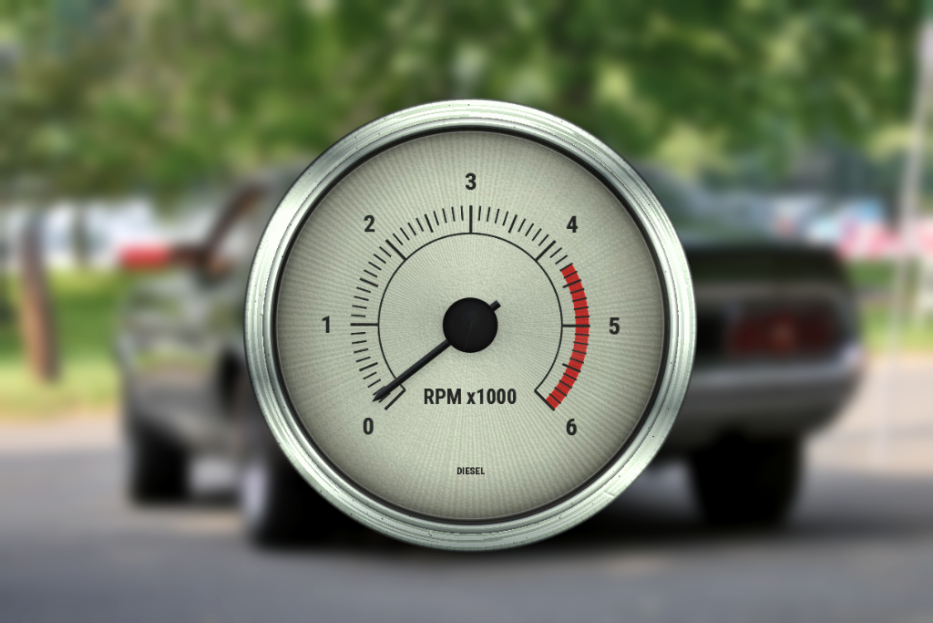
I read 150 rpm
